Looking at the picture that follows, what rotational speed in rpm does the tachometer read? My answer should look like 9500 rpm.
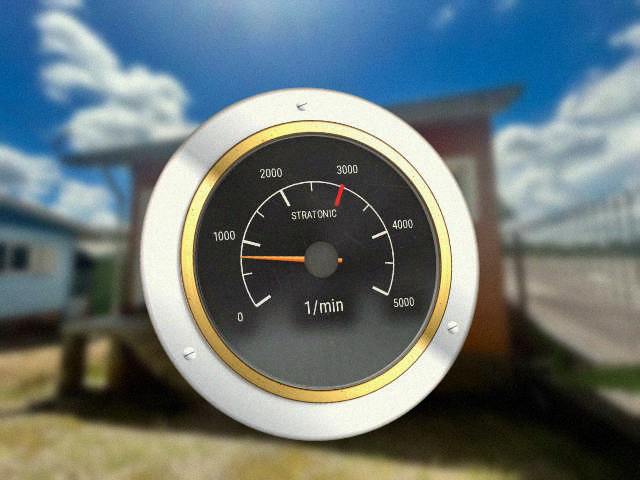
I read 750 rpm
